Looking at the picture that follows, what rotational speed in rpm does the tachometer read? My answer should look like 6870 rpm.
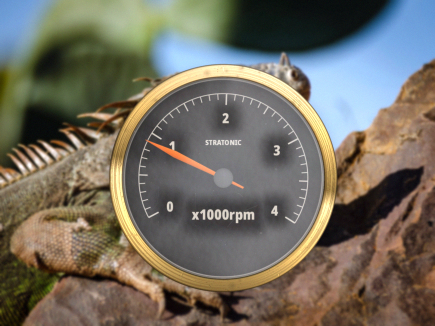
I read 900 rpm
